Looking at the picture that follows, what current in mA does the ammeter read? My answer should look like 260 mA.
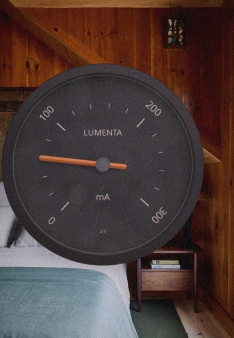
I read 60 mA
